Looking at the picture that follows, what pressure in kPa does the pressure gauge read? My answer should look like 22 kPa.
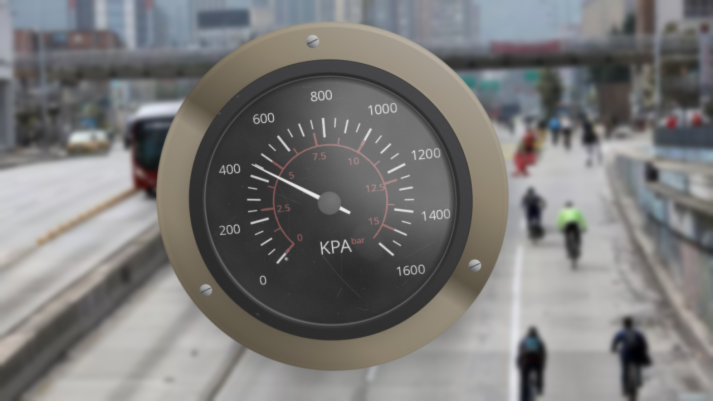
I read 450 kPa
